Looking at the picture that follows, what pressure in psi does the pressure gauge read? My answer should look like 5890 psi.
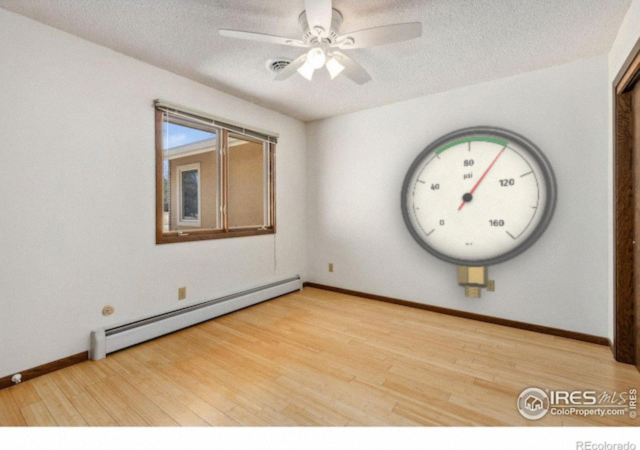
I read 100 psi
